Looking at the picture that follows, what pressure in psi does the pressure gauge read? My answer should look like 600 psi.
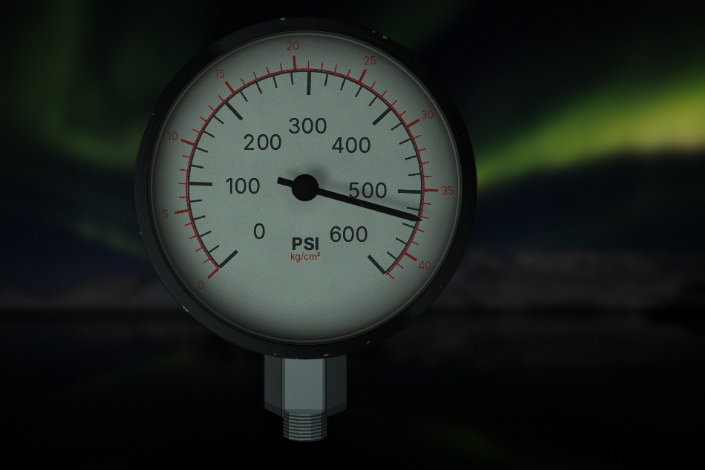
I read 530 psi
